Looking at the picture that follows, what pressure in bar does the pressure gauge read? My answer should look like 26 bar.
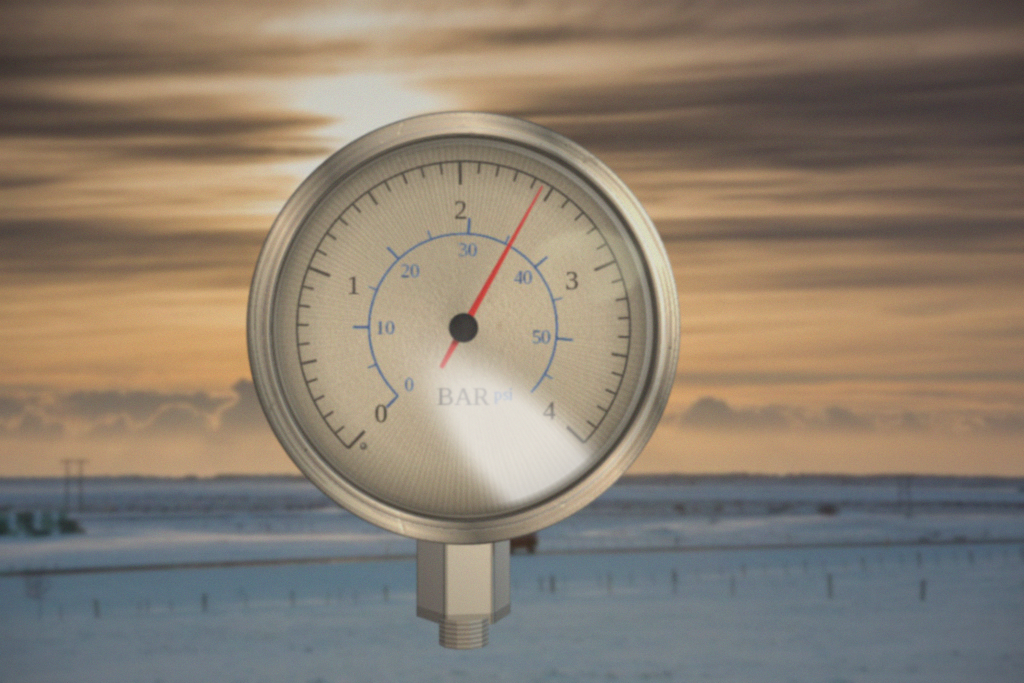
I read 2.45 bar
